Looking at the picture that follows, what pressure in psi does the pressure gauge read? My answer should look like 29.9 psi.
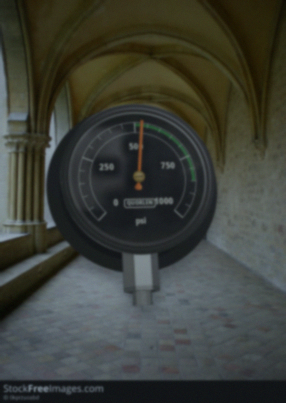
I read 525 psi
